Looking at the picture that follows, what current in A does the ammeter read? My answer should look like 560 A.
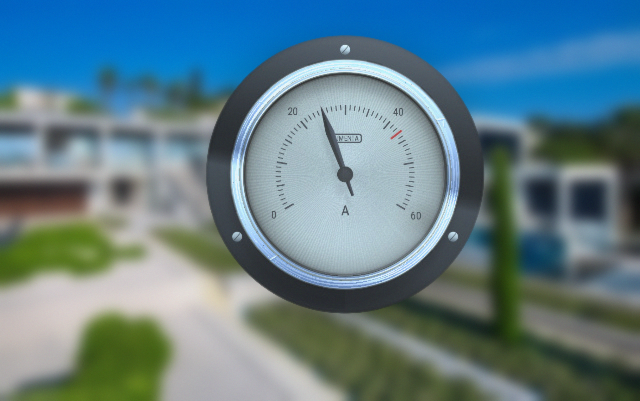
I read 25 A
